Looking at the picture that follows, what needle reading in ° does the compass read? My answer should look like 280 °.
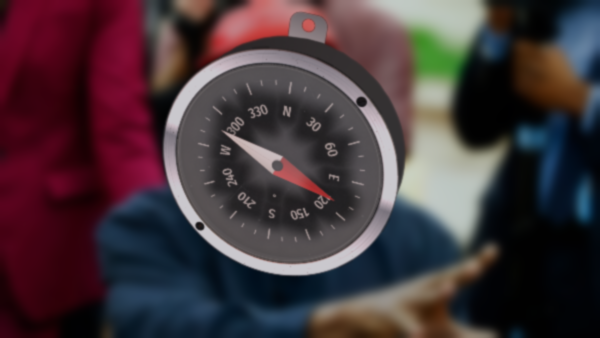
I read 110 °
